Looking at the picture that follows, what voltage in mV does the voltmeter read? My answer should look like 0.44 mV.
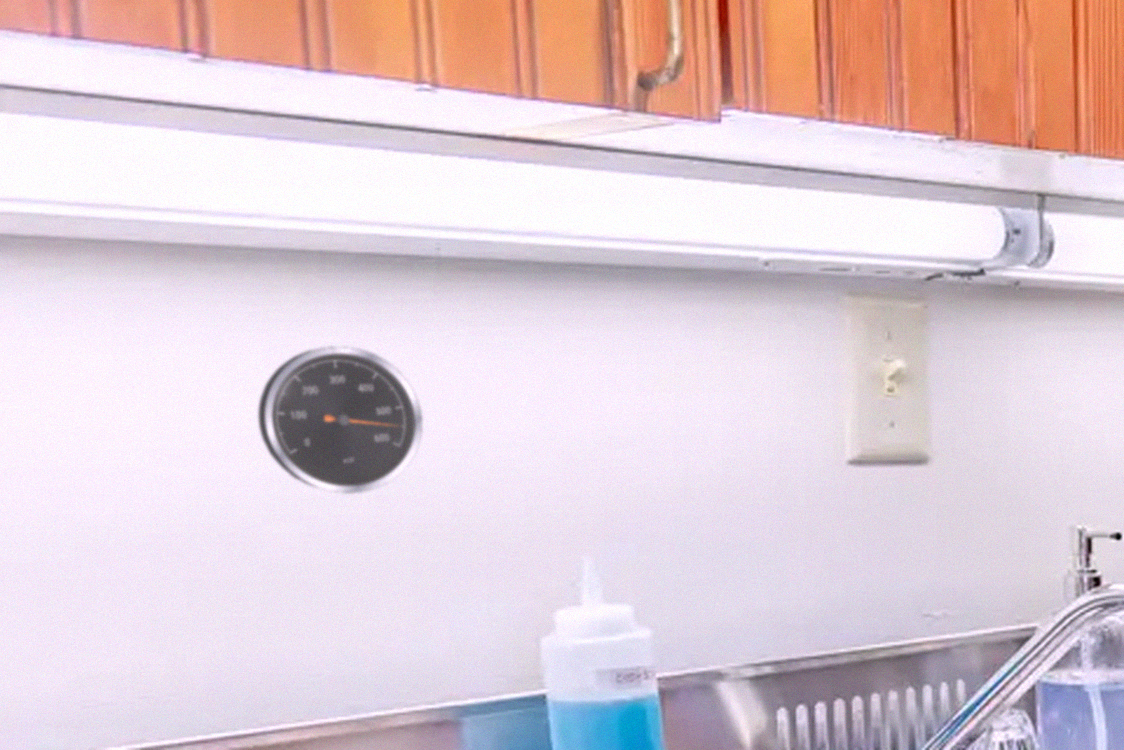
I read 550 mV
